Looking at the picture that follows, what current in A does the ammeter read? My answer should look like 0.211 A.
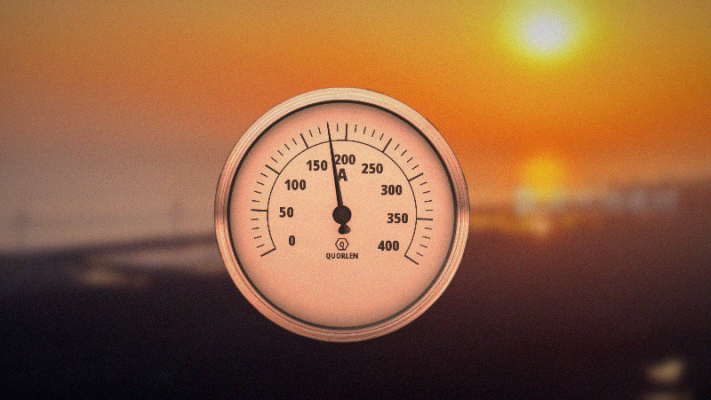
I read 180 A
